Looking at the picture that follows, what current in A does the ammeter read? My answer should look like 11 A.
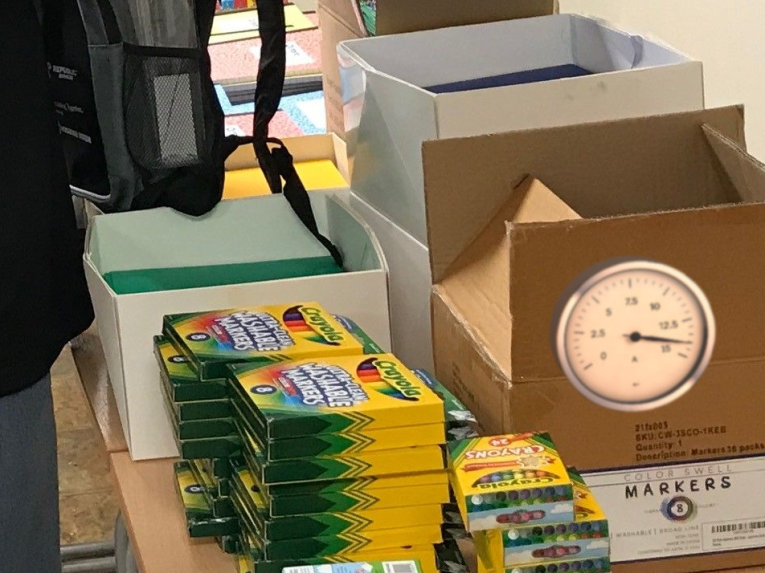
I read 14 A
